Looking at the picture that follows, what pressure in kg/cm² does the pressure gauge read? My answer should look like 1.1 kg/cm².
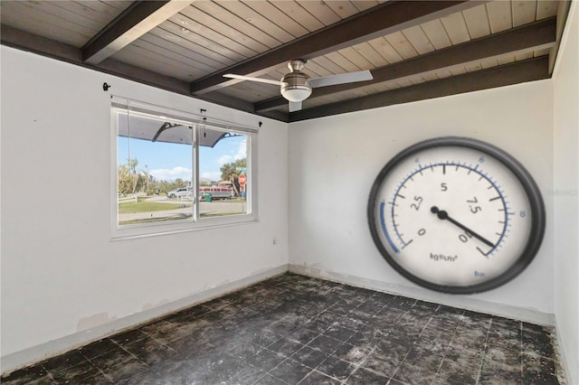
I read 9.5 kg/cm²
